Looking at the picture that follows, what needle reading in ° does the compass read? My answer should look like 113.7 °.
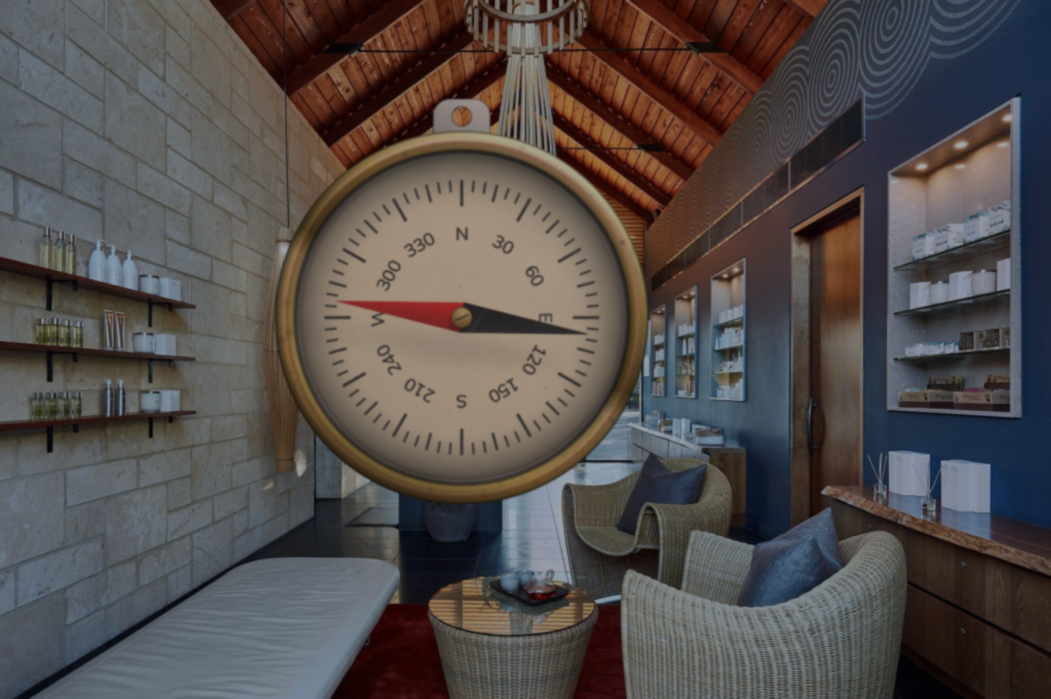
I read 277.5 °
